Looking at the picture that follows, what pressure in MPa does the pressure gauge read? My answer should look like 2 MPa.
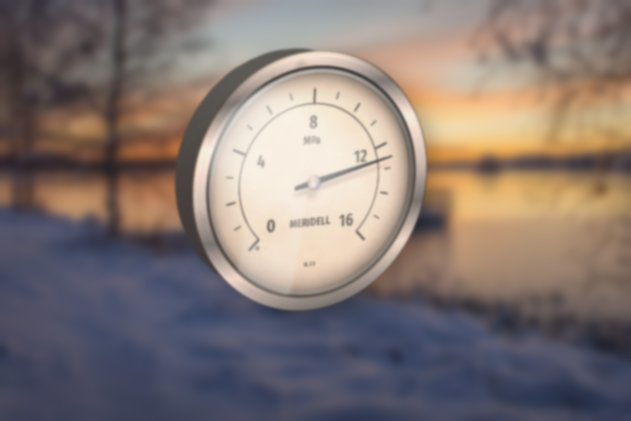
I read 12.5 MPa
